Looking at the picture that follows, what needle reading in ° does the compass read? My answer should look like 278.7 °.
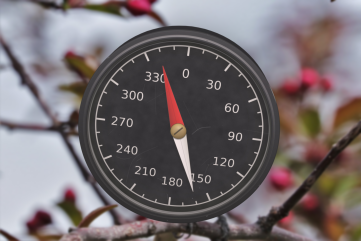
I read 340 °
